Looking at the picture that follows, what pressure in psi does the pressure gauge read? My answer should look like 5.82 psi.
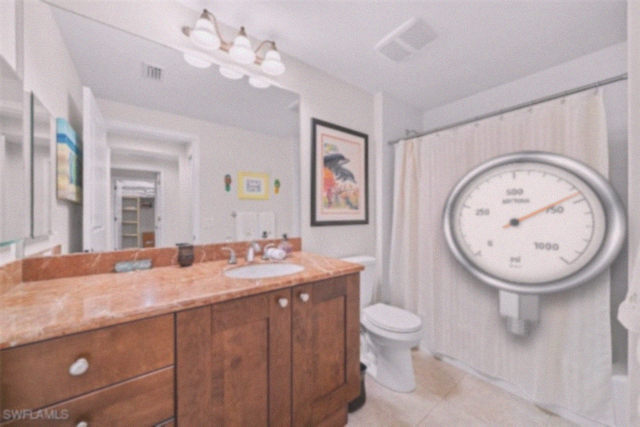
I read 725 psi
